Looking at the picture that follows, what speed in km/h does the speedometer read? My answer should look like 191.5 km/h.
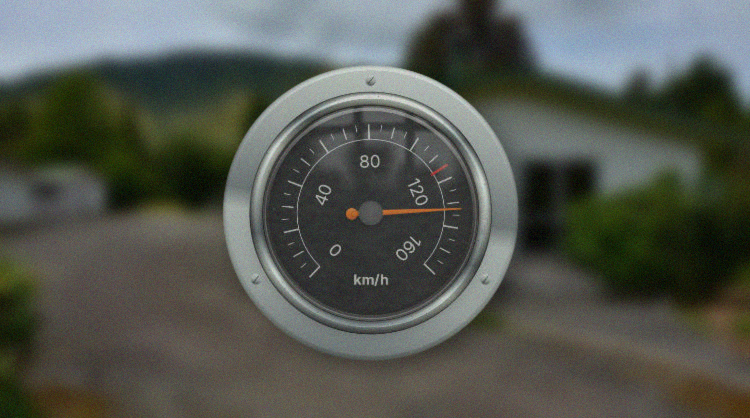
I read 132.5 km/h
